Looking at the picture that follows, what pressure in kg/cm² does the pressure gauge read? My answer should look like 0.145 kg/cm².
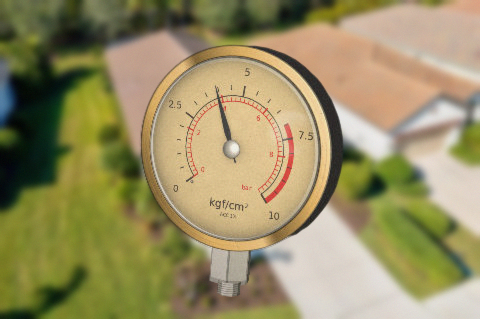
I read 4 kg/cm²
